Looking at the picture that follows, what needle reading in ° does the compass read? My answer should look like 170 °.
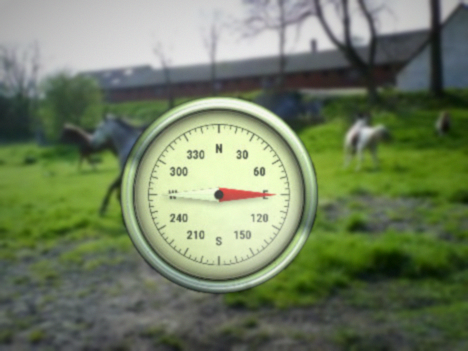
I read 90 °
